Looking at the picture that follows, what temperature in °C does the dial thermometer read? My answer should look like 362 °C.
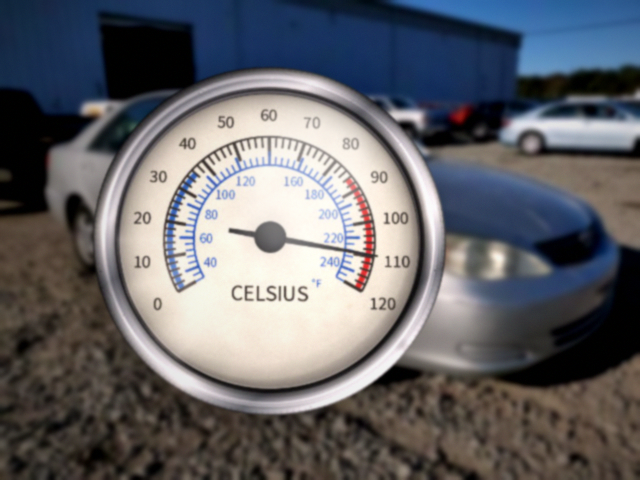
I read 110 °C
